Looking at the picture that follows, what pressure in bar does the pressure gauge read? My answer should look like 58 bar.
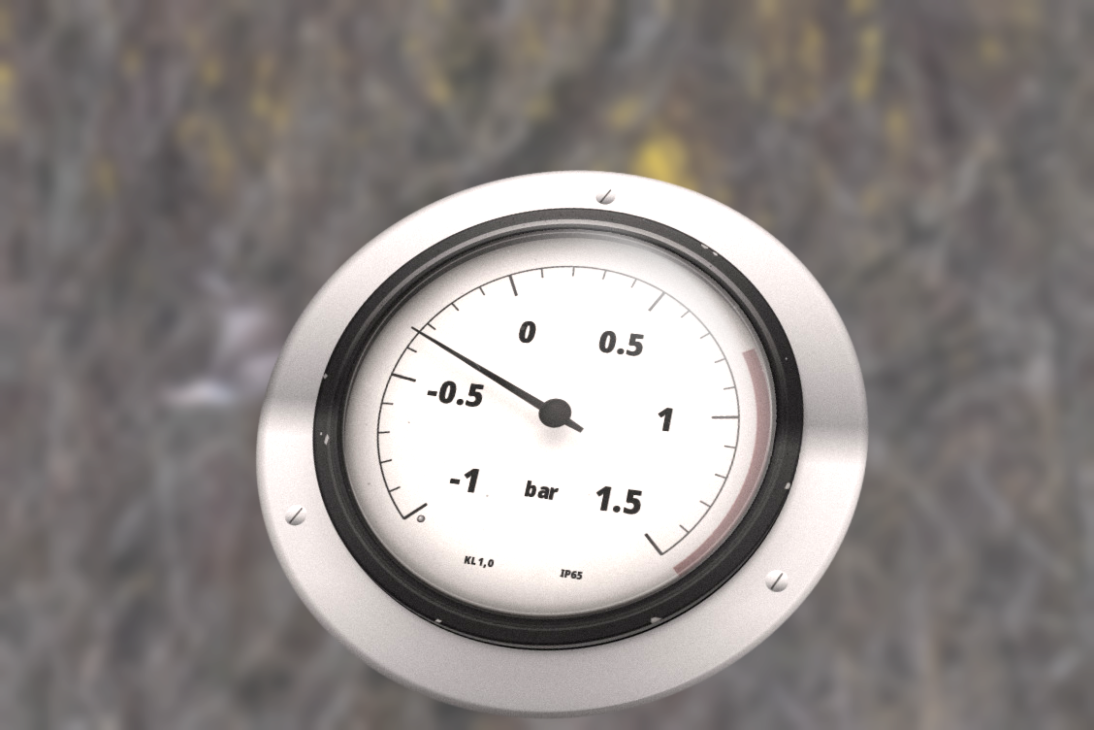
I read -0.35 bar
